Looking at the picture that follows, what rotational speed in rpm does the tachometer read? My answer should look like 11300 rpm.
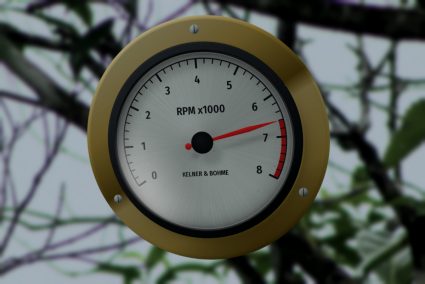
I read 6600 rpm
